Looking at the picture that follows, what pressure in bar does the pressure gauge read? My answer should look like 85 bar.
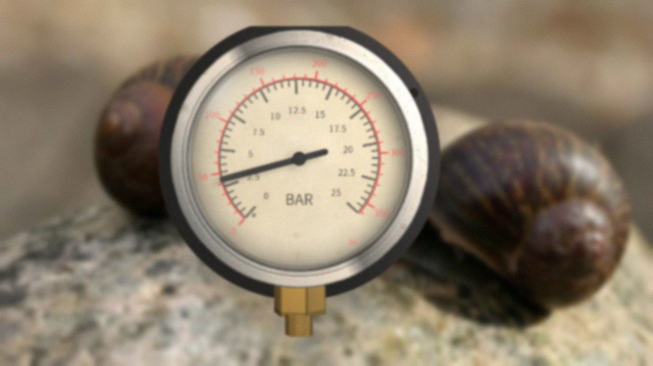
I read 3 bar
